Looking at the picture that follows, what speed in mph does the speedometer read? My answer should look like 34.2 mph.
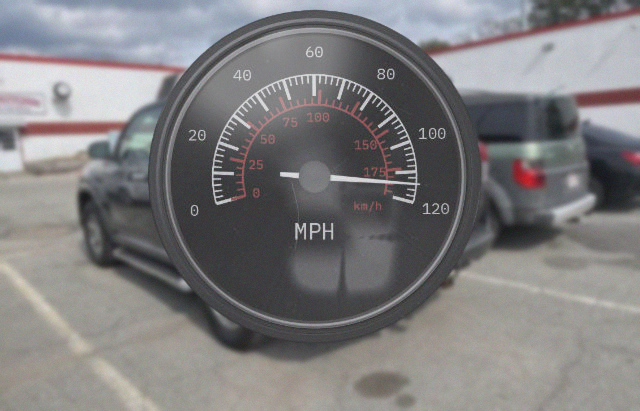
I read 114 mph
